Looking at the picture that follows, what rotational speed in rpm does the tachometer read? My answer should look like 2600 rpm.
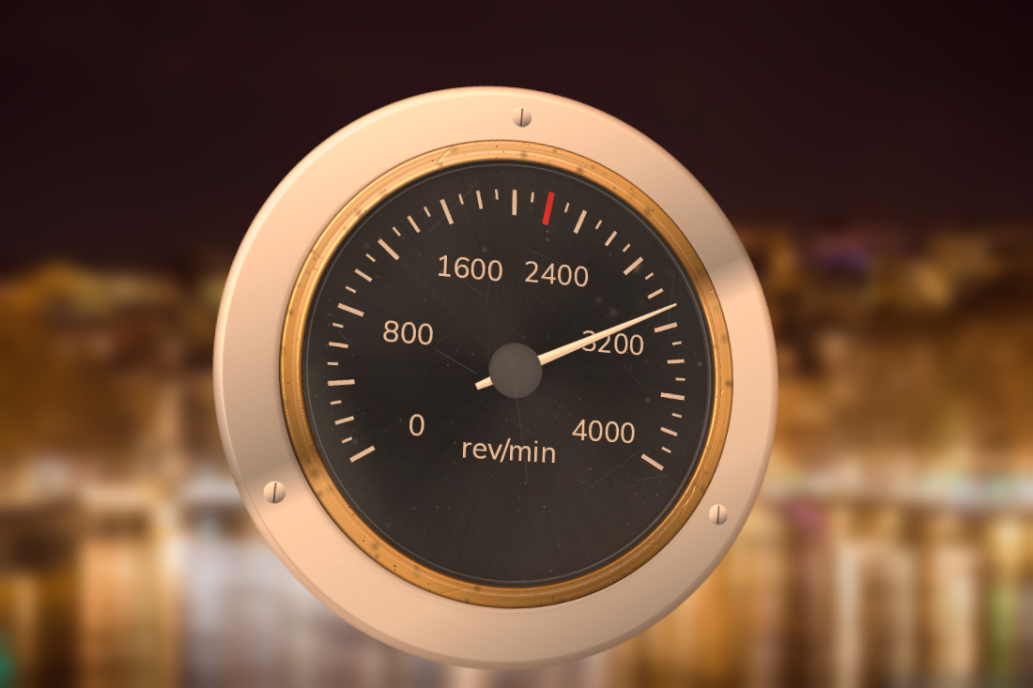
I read 3100 rpm
